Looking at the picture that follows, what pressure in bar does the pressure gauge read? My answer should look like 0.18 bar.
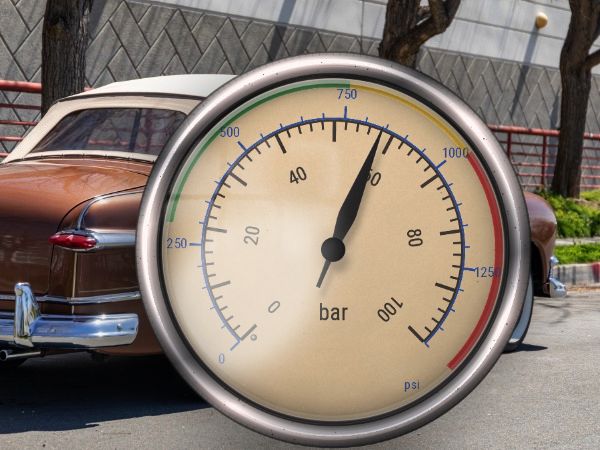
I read 58 bar
